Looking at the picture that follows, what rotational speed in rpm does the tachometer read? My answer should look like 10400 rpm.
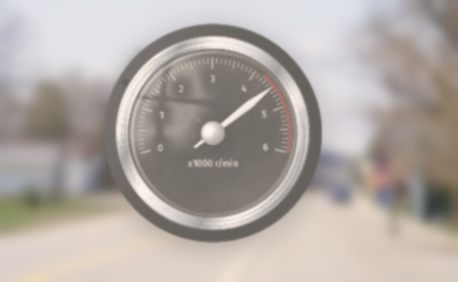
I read 4500 rpm
